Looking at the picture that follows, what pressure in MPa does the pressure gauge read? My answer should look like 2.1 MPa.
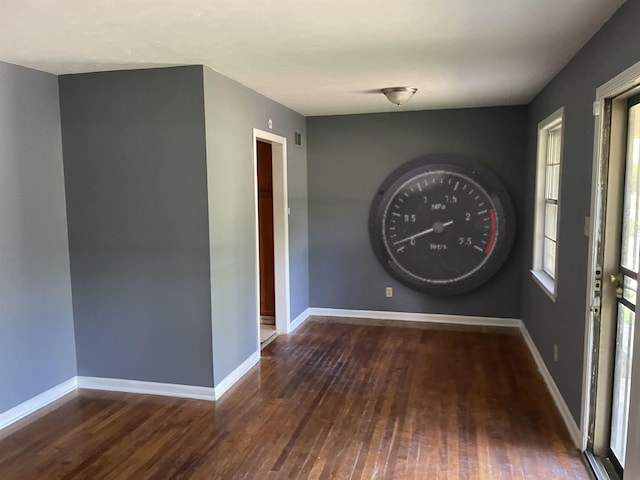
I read 0.1 MPa
